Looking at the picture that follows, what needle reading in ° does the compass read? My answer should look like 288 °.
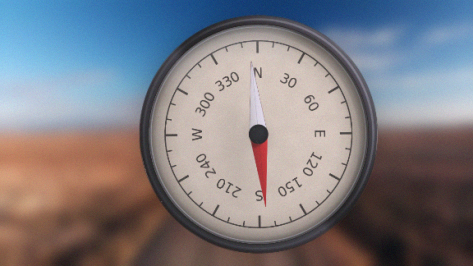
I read 175 °
